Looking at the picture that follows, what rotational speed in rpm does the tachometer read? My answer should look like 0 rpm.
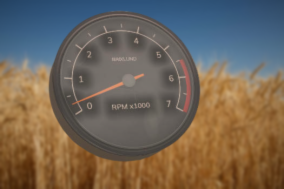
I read 250 rpm
